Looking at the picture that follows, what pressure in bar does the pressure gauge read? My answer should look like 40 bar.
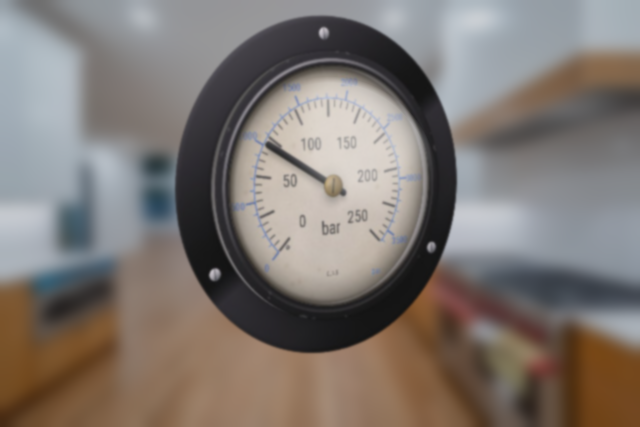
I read 70 bar
